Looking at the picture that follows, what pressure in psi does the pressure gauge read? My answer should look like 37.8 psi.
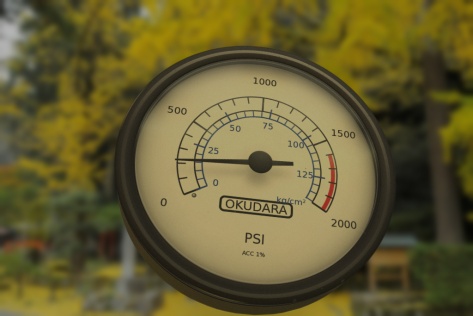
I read 200 psi
